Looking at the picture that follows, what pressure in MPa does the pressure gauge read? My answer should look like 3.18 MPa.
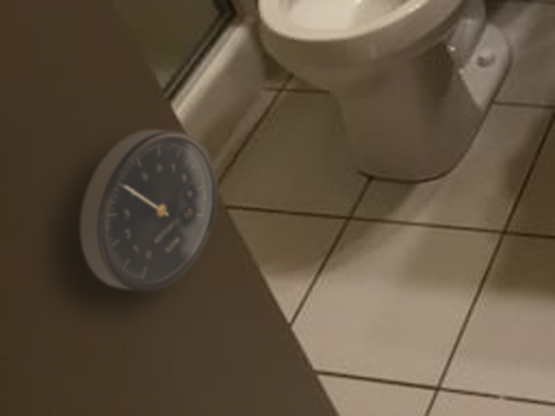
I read 4 MPa
